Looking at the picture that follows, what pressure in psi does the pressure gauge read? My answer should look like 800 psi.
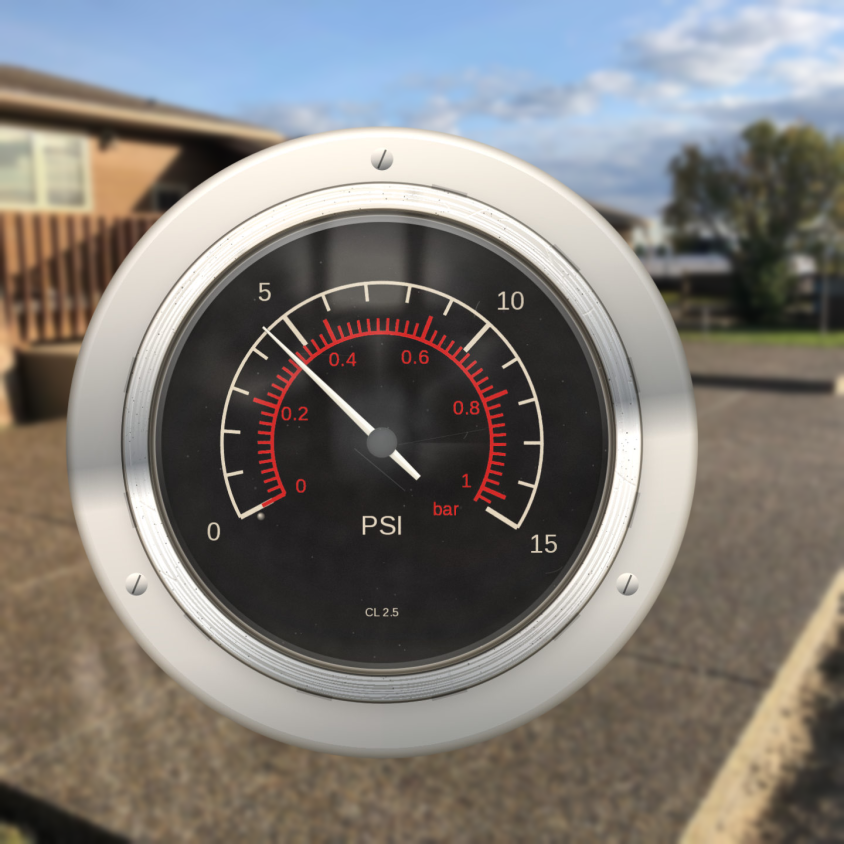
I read 4.5 psi
